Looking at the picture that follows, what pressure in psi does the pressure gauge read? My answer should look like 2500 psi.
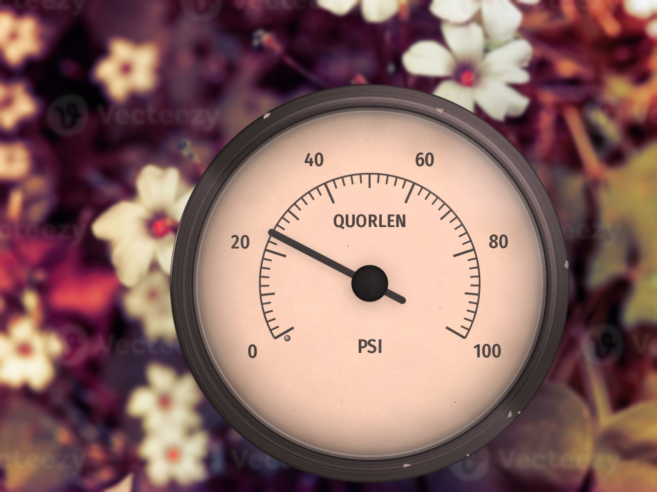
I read 24 psi
